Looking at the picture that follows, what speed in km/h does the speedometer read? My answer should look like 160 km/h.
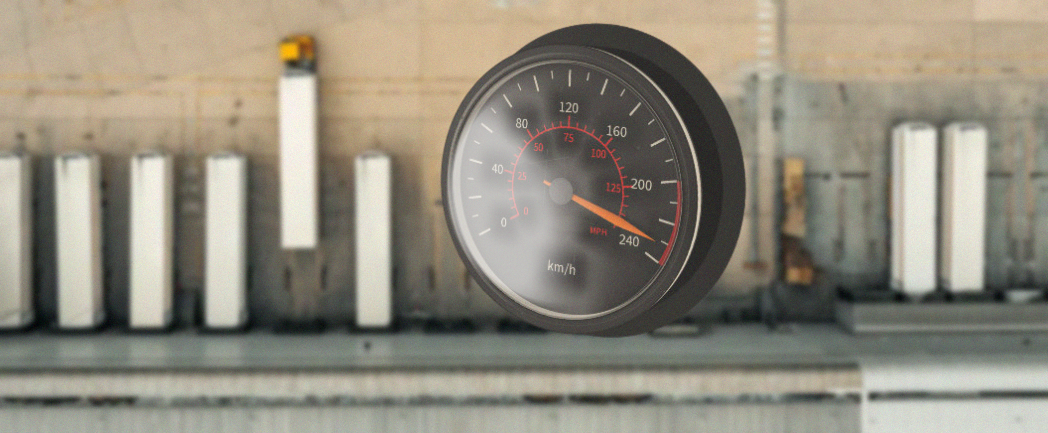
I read 230 km/h
